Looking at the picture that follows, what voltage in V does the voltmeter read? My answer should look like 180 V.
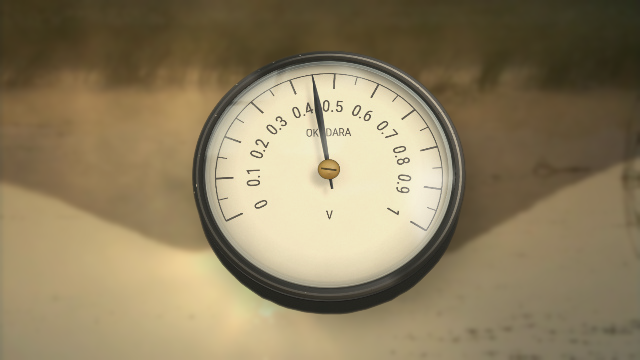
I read 0.45 V
